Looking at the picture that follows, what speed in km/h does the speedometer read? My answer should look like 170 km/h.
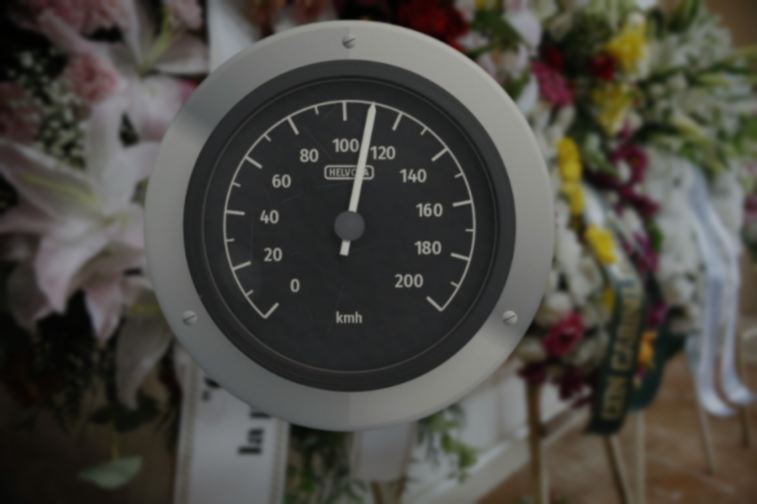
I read 110 km/h
